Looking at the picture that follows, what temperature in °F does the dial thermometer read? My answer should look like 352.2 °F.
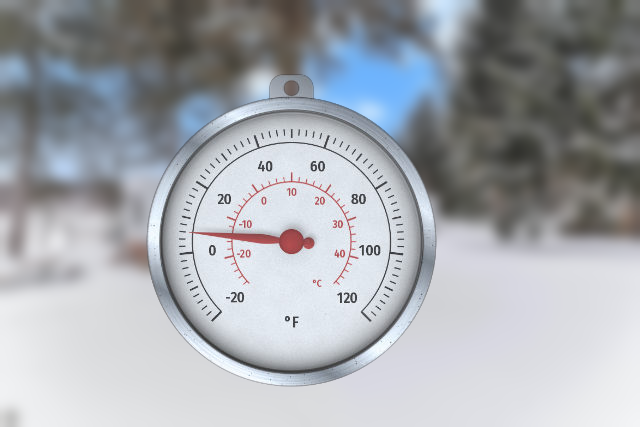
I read 6 °F
